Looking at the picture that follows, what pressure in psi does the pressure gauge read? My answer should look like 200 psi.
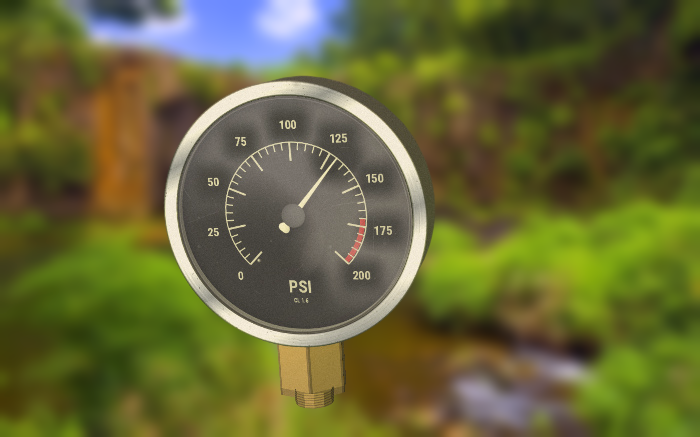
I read 130 psi
